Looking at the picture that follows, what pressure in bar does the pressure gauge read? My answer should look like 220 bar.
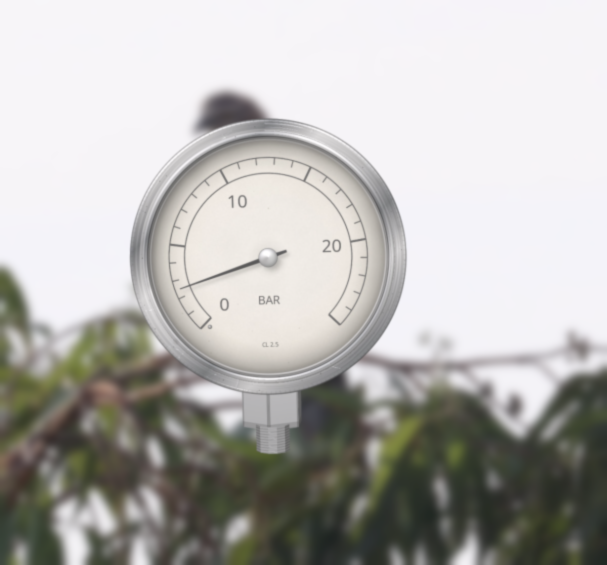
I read 2.5 bar
